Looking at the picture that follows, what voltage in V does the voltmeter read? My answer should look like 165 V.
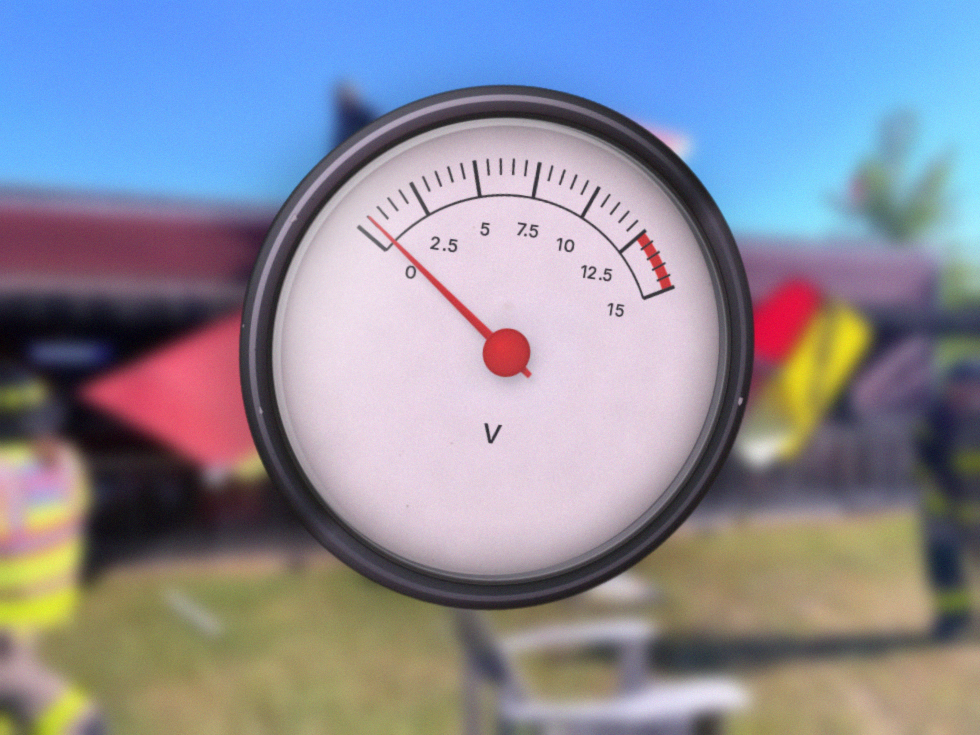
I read 0.5 V
